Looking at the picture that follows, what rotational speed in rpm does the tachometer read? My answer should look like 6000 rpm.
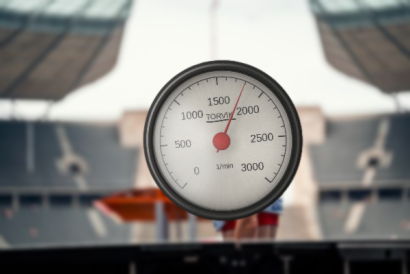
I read 1800 rpm
